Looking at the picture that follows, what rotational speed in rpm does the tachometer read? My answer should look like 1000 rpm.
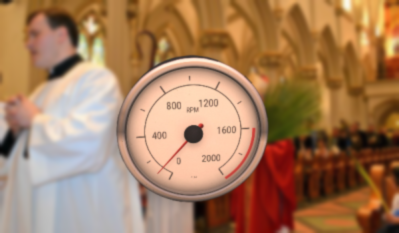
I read 100 rpm
